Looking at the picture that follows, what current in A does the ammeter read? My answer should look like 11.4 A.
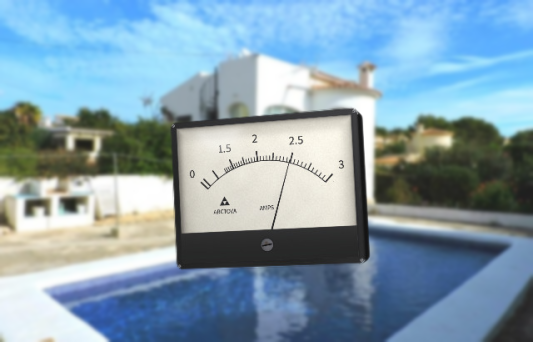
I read 2.5 A
